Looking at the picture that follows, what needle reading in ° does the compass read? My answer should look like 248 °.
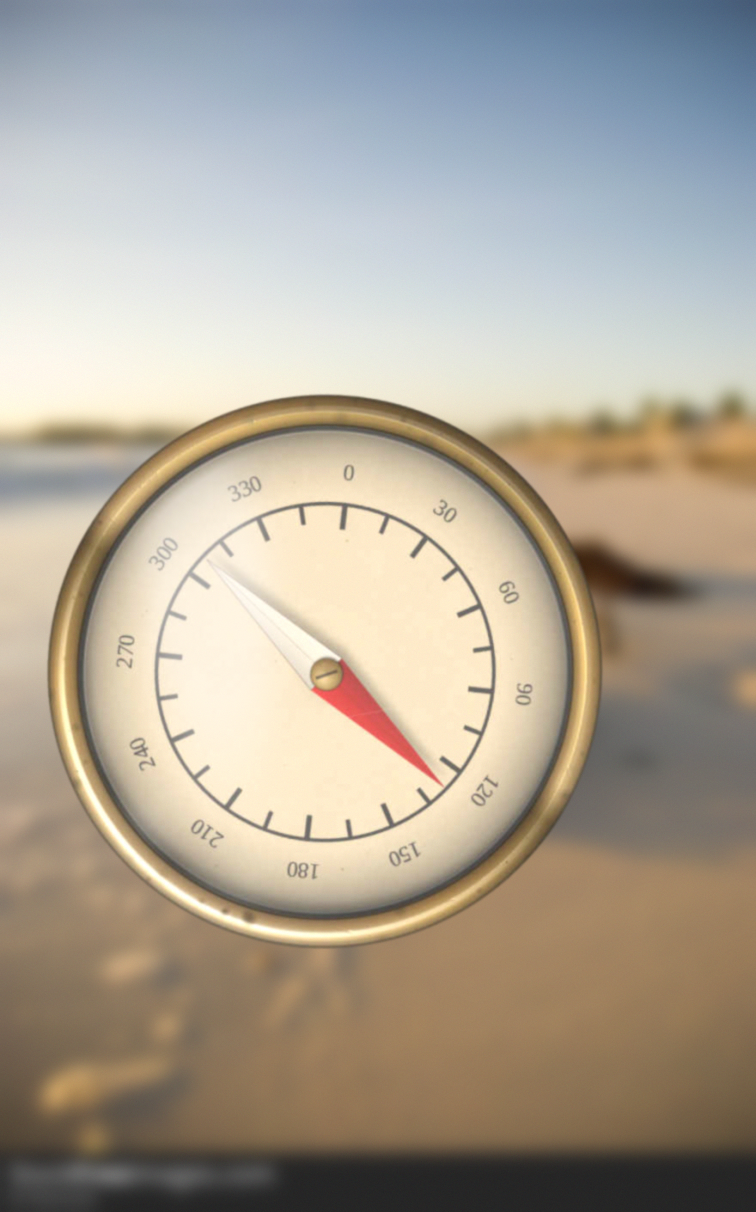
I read 127.5 °
